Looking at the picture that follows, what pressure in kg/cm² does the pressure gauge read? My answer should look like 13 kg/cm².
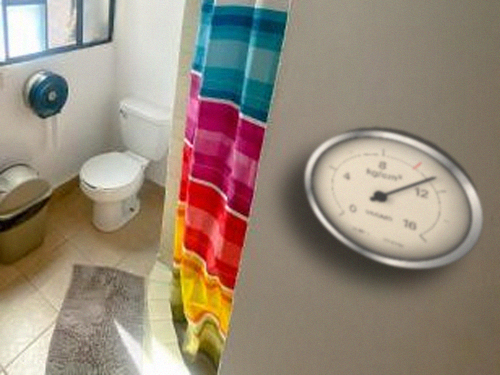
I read 11 kg/cm²
